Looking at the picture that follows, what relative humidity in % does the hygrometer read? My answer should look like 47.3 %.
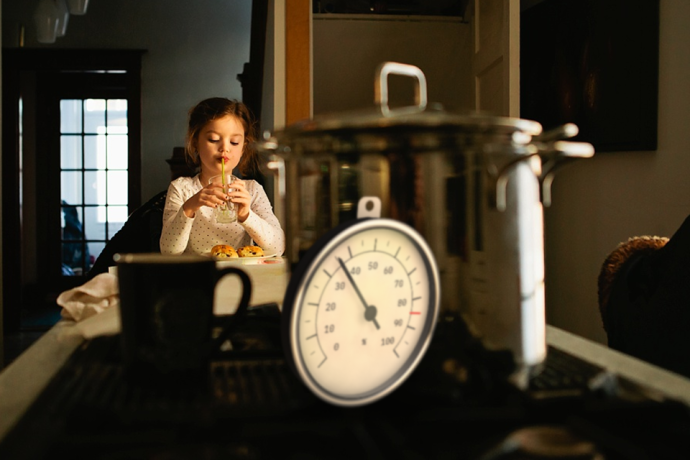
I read 35 %
